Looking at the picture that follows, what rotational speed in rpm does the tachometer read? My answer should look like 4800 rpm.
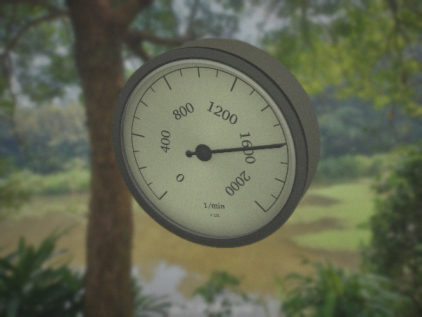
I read 1600 rpm
